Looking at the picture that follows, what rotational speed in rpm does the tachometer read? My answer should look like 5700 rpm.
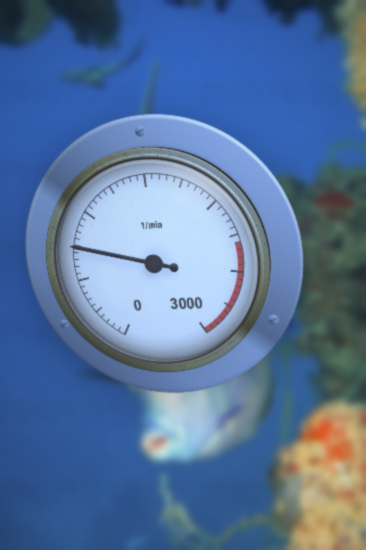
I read 750 rpm
